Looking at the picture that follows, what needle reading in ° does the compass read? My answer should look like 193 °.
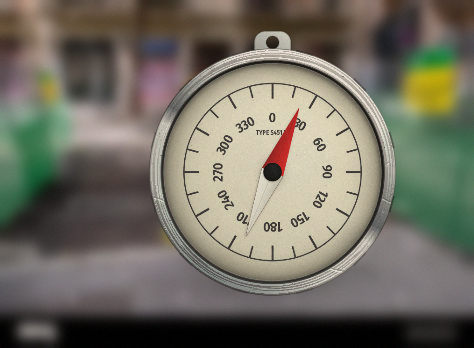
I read 22.5 °
